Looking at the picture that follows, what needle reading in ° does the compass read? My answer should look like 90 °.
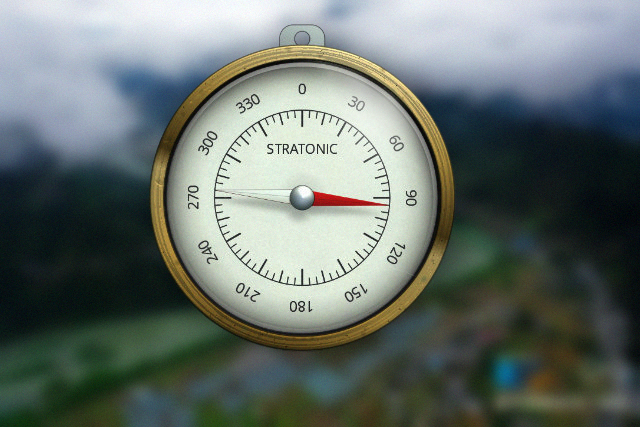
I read 95 °
